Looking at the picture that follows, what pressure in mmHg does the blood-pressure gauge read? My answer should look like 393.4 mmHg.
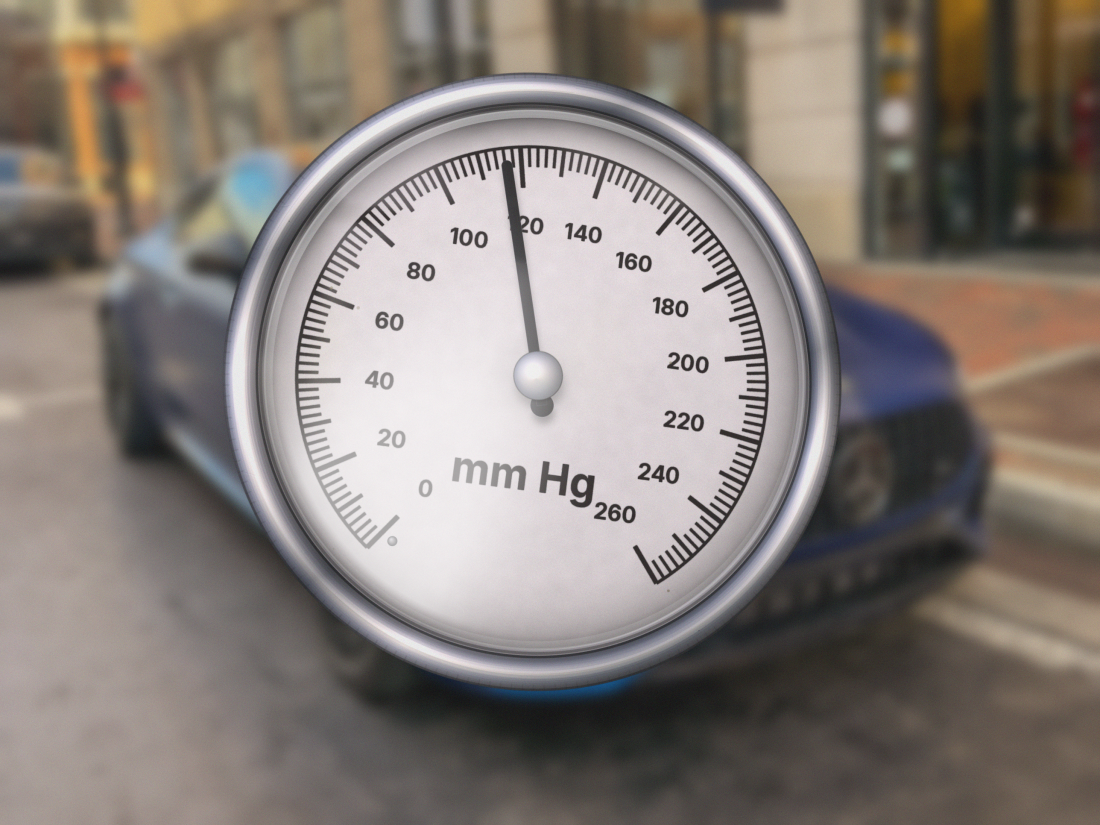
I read 116 mmHg
